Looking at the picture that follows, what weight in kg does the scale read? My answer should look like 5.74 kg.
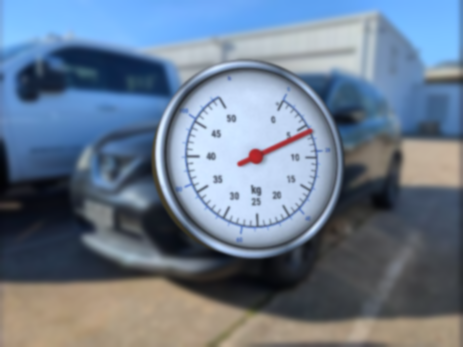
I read 6 kg
